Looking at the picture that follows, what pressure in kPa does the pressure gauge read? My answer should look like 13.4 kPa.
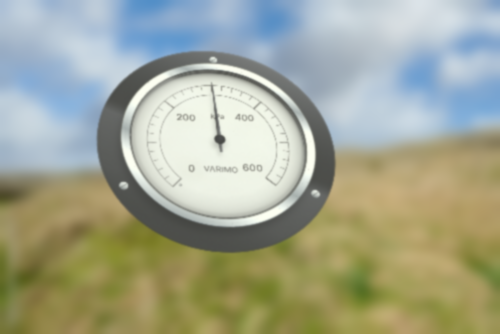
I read 300 kPa
